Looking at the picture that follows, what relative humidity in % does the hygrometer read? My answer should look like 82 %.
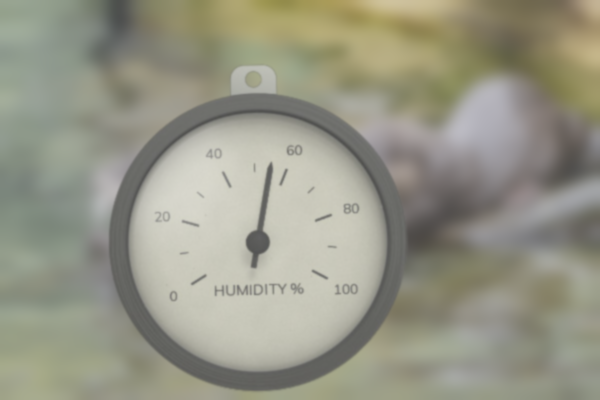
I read 55 %
